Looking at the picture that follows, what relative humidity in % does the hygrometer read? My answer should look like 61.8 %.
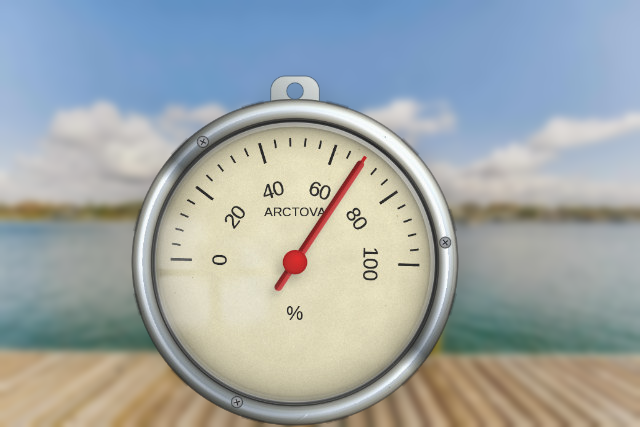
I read 68 %
